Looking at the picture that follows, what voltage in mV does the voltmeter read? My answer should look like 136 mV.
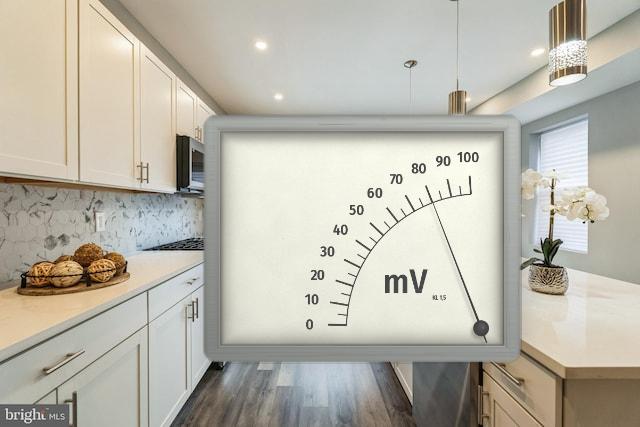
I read 80 mV
